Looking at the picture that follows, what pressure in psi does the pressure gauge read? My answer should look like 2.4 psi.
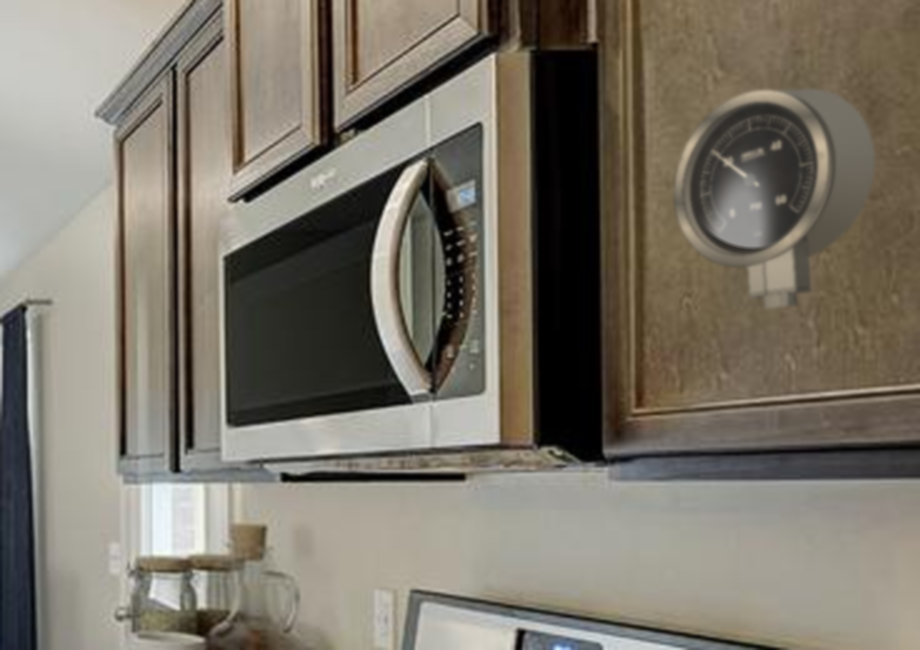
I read 20 psi
